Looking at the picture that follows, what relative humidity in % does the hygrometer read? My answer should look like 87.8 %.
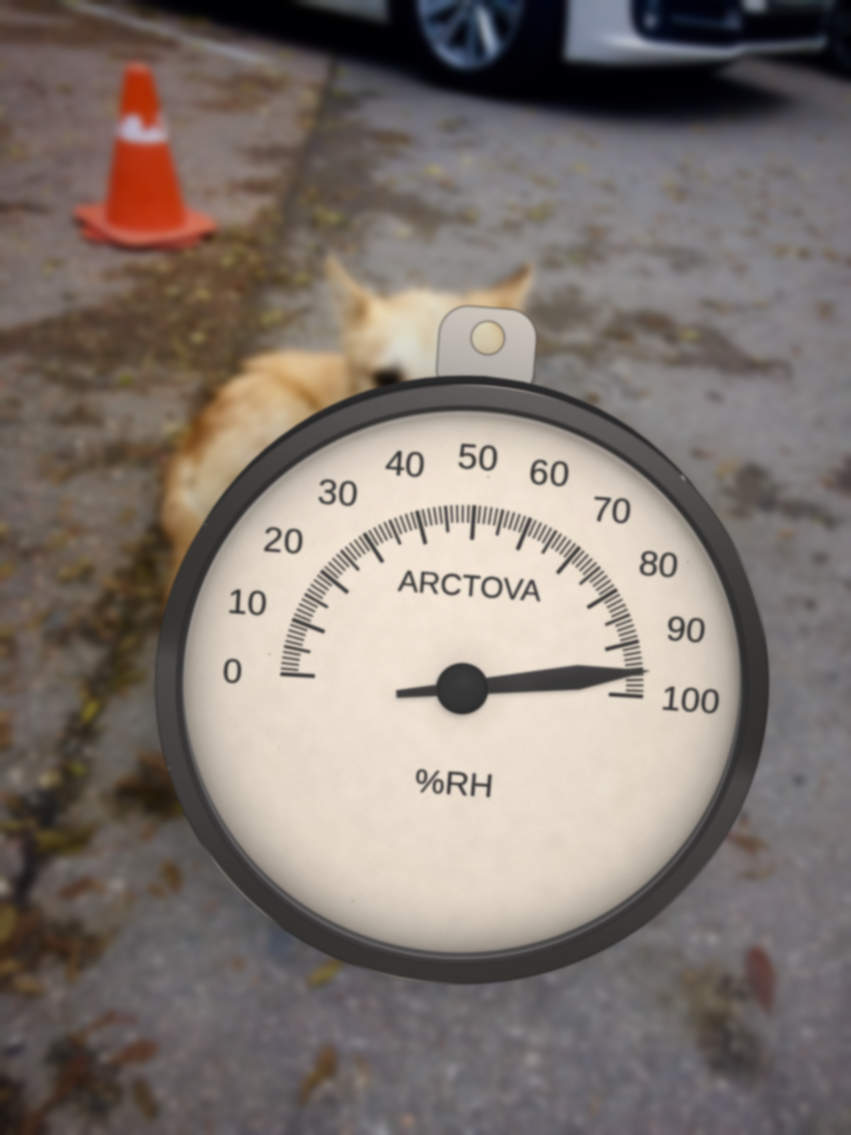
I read 95 %
